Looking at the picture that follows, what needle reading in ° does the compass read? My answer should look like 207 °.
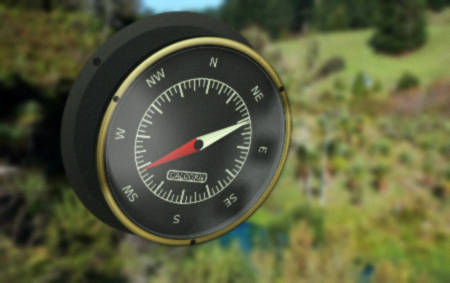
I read 240 °
